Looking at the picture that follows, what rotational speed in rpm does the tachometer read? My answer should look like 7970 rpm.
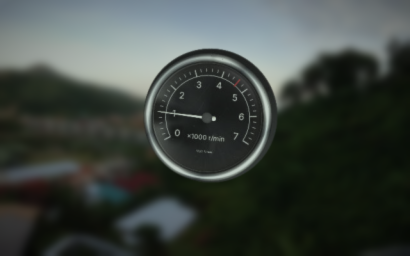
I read 1000 rpm
